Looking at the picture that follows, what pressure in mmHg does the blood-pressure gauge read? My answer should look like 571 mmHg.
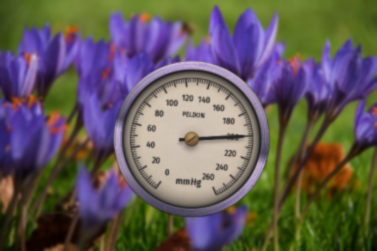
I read 200 mmHg
